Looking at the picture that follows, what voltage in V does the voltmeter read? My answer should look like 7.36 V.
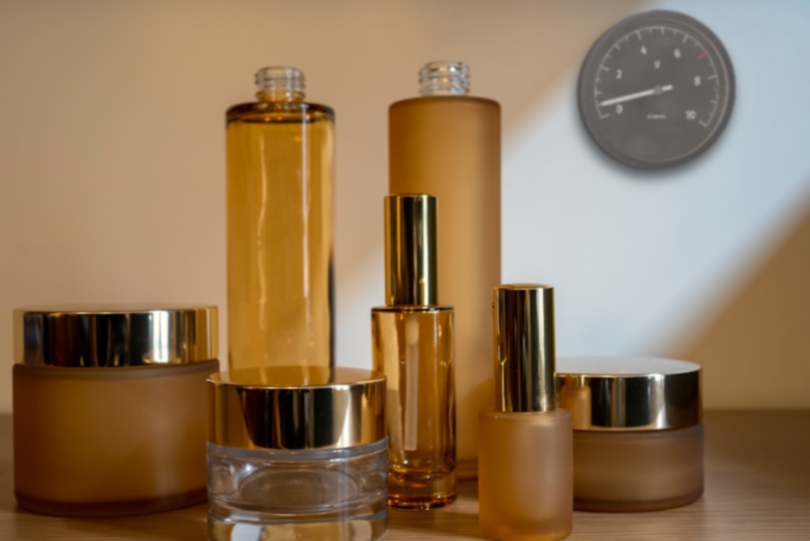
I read 0.5 V
